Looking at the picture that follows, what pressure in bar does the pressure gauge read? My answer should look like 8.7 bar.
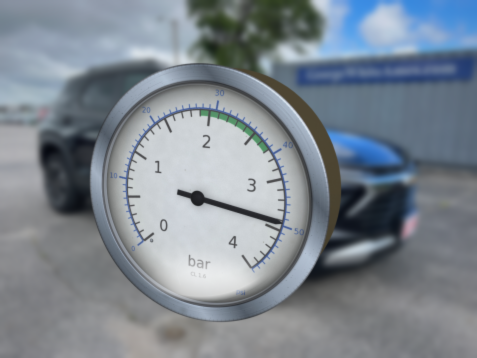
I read 3.4 bar
